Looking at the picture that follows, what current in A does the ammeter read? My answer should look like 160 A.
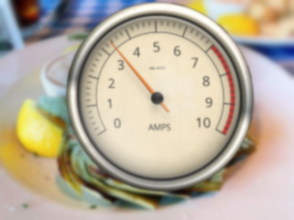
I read 3.4 A
